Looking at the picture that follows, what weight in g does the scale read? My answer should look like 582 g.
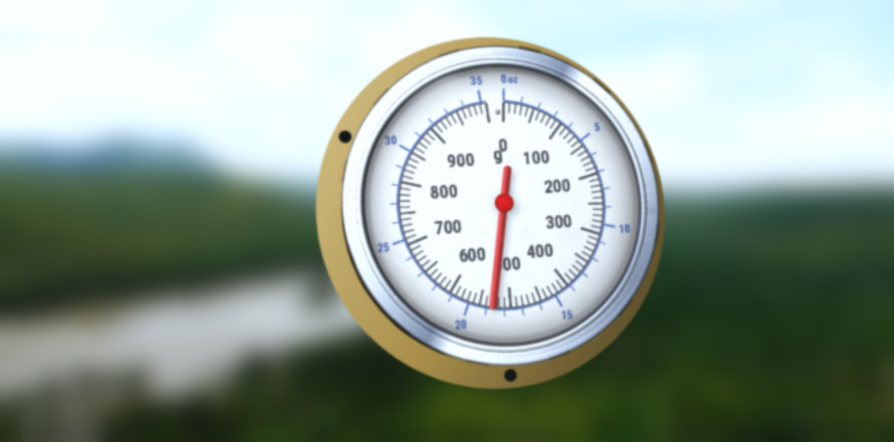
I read 530 g
